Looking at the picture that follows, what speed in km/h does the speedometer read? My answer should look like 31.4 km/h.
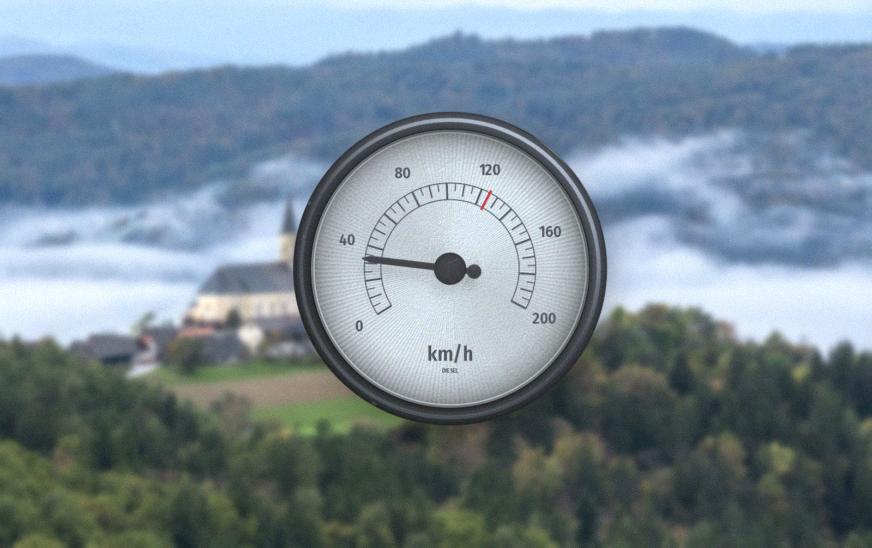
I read 32.5 km/h
